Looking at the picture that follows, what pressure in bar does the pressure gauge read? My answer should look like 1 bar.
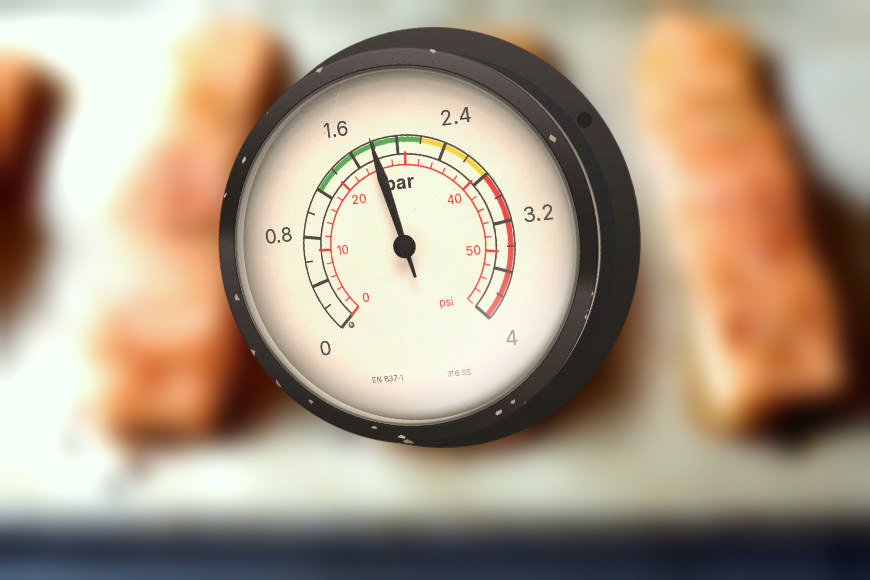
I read 1.8 bar
